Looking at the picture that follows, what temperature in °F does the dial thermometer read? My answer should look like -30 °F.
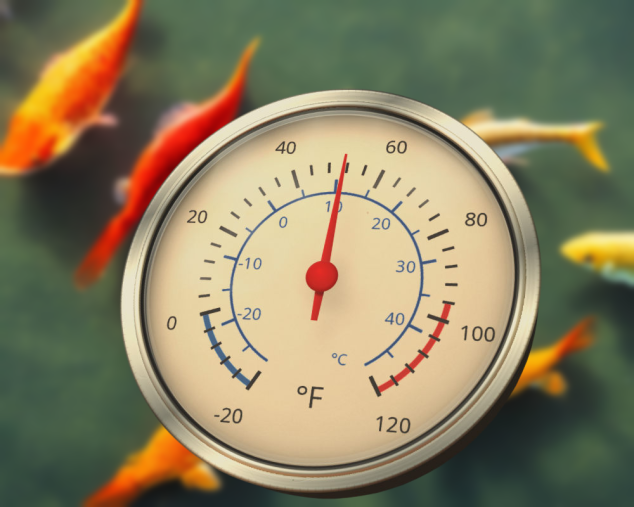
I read 52 °F
